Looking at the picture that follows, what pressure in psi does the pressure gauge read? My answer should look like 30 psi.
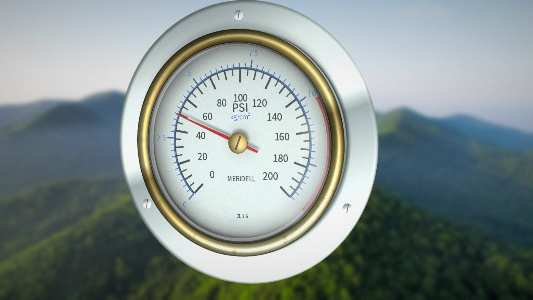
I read 50 psi
